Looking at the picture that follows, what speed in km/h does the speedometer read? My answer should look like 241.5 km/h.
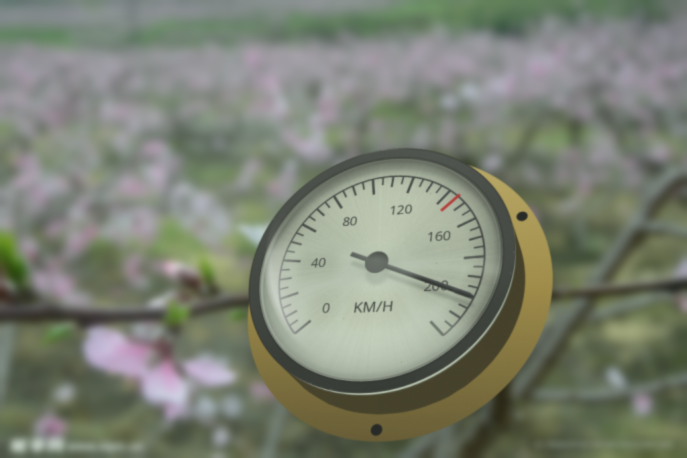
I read 200 km/h
